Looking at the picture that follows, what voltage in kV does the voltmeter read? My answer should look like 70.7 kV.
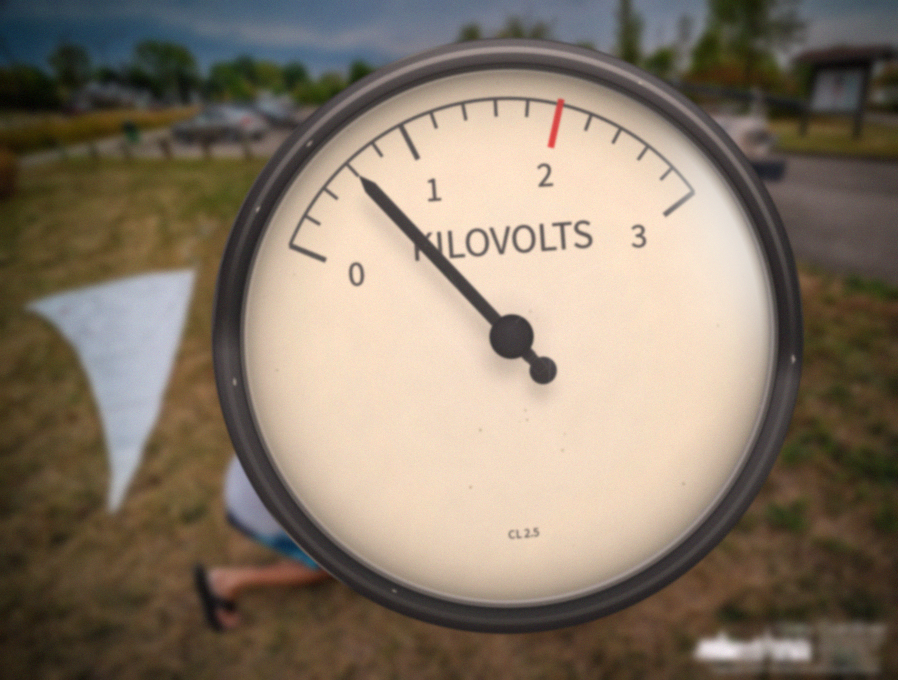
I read 0.6 kV
